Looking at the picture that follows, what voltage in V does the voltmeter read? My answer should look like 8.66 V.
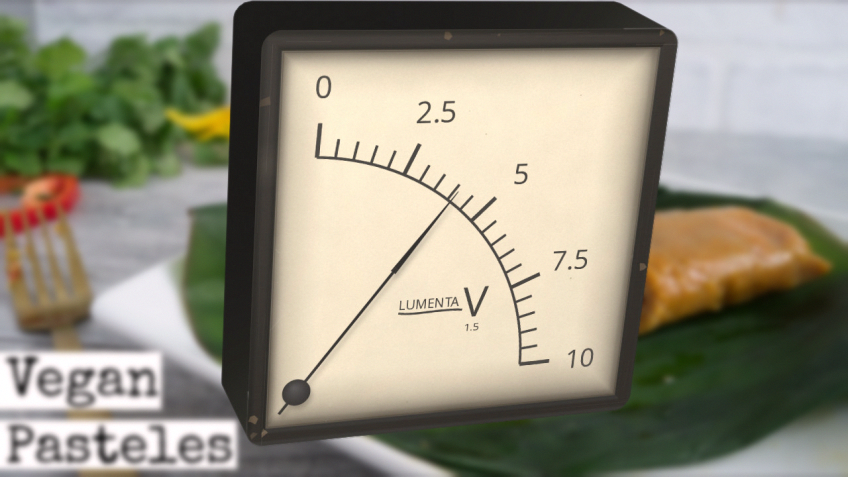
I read 4 V
